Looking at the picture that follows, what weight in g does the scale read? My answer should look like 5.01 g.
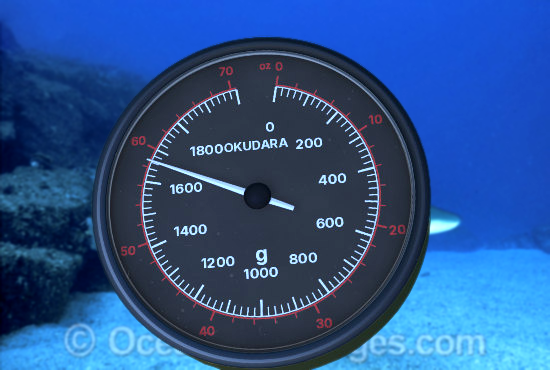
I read 1660 g
